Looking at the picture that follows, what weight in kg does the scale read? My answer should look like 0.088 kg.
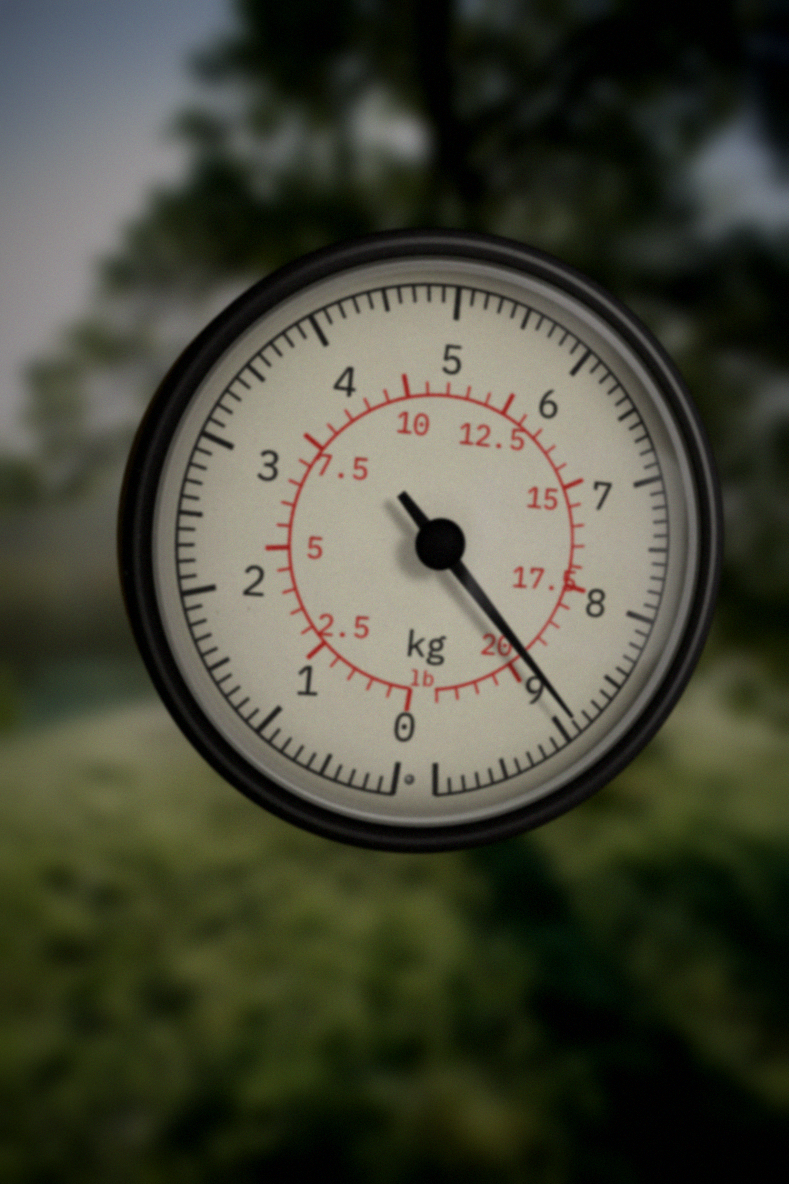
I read 8.9 kg
